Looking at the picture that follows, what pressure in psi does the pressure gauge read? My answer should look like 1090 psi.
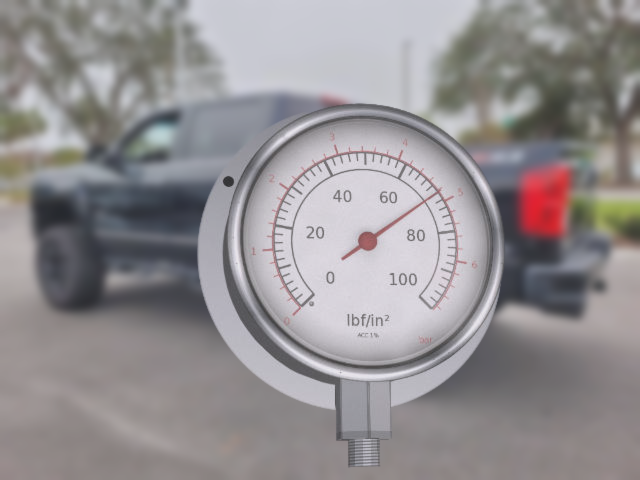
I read 70 psi
